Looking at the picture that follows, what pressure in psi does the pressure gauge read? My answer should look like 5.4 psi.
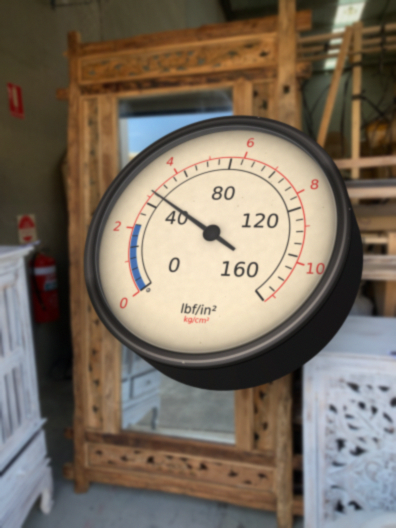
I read 45 psi
